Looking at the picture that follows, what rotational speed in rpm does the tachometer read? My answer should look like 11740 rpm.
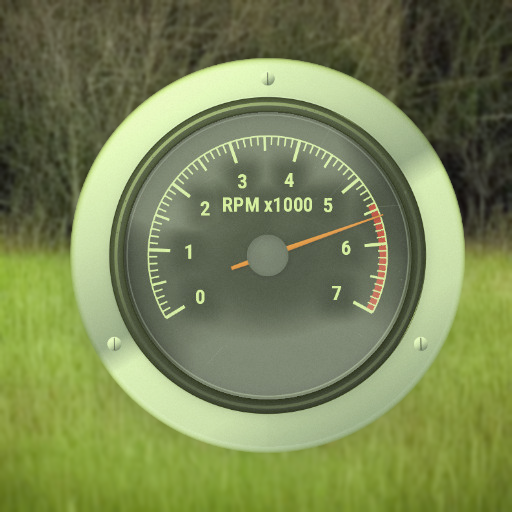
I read 5600 rpm
